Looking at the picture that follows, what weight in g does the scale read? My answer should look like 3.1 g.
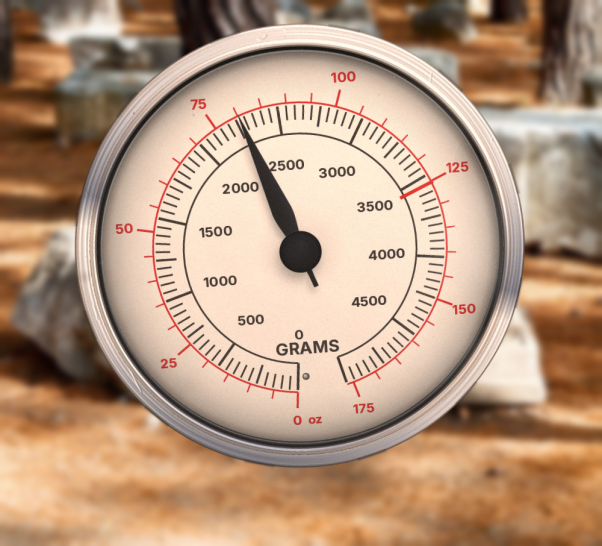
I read 2275 g
